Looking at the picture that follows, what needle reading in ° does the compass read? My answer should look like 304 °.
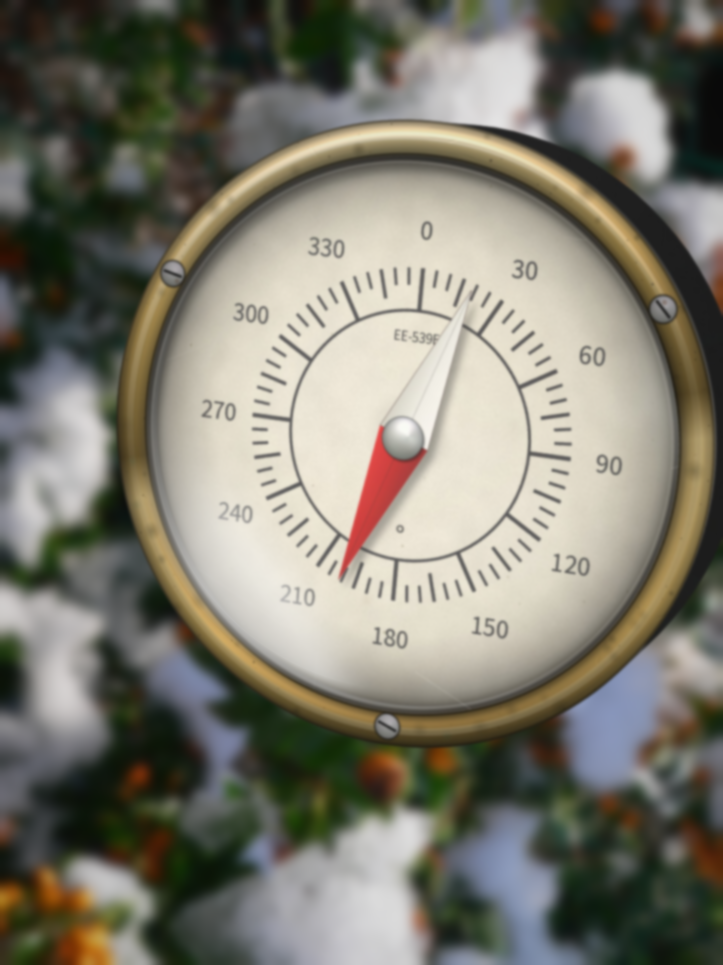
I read 200 °
